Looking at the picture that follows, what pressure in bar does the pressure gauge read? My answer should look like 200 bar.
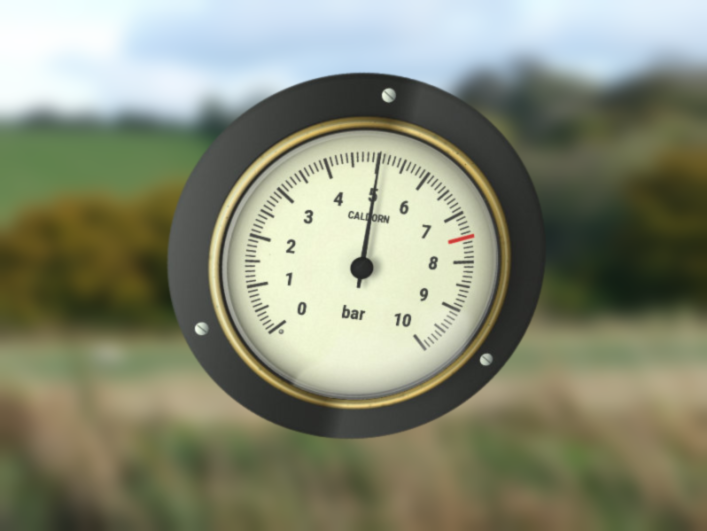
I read 5 bar
